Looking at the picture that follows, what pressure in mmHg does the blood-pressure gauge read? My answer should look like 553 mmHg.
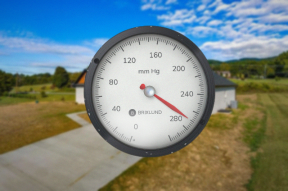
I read 270 mmHg
